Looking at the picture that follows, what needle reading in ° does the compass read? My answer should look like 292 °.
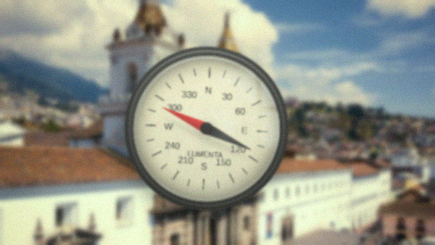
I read 292.5 °
